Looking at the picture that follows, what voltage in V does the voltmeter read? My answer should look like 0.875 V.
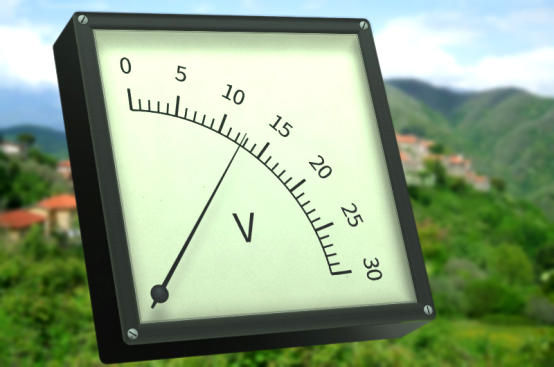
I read 12.5 V
